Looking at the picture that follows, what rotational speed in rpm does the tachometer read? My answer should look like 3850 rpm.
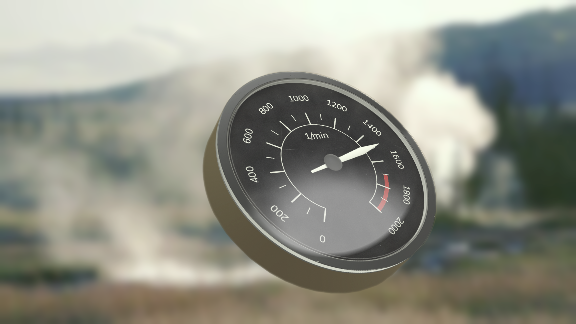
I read 1500 rpm
